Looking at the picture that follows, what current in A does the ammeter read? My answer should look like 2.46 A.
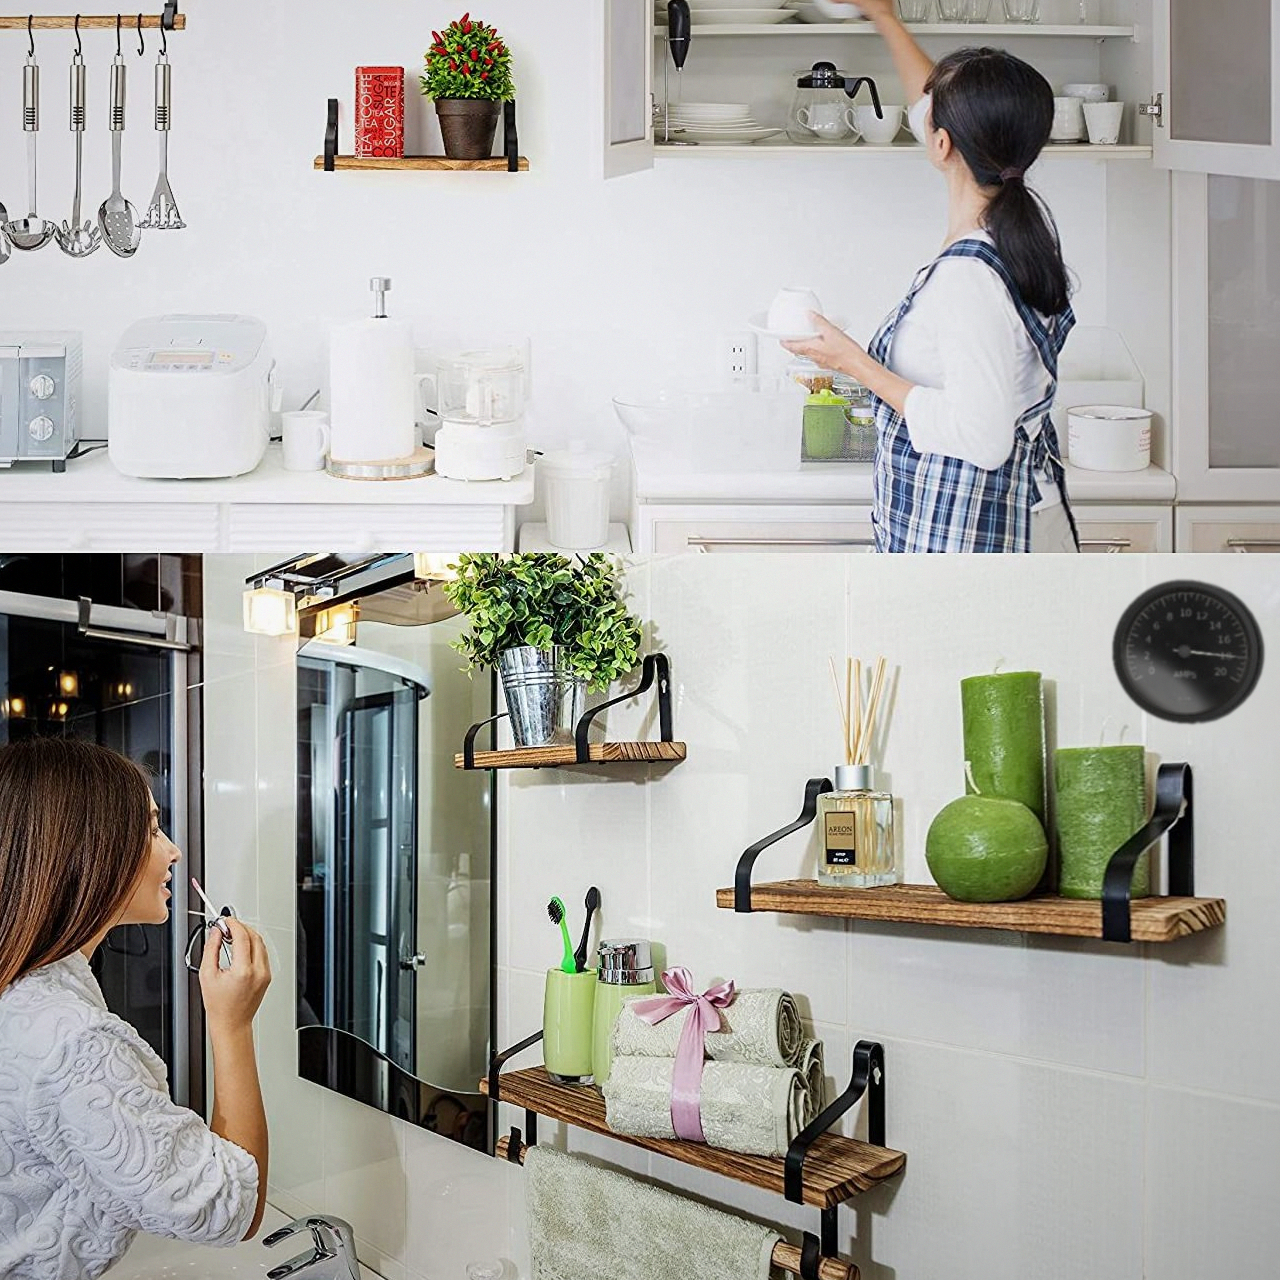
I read 18 A
